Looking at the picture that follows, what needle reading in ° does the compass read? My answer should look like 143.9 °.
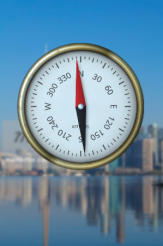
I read 355 °
